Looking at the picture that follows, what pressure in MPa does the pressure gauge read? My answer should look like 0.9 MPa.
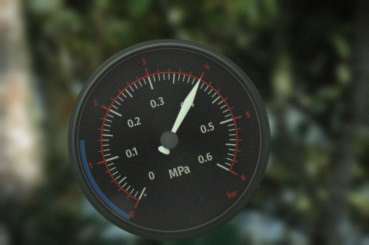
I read 0.4 MPa
